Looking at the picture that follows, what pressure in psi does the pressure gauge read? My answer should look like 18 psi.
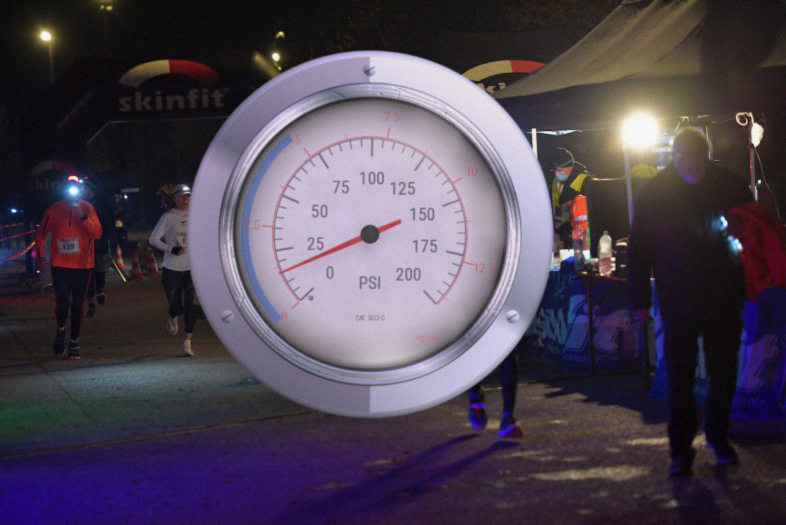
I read 15 psi
